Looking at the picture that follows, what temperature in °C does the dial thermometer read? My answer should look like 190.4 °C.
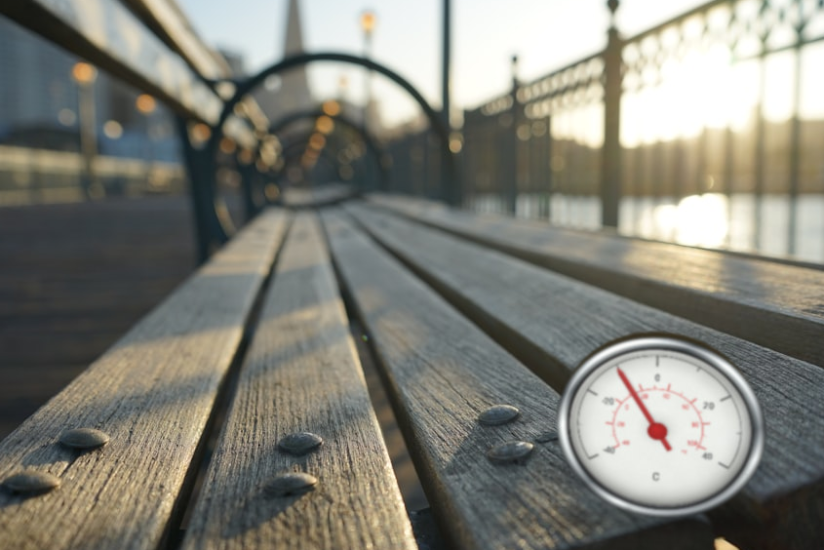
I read -10 °C
